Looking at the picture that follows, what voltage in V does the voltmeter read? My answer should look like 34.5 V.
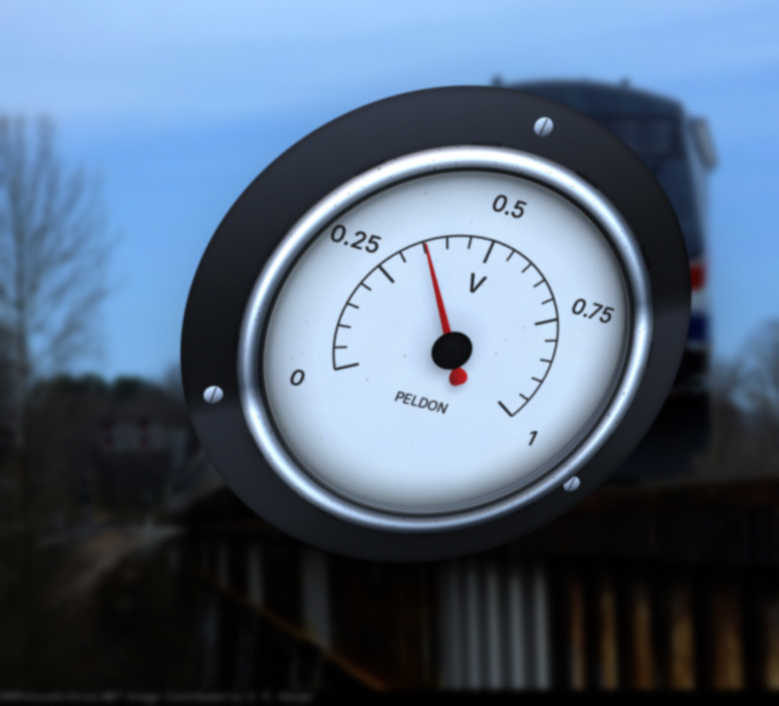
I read 0.35 V
